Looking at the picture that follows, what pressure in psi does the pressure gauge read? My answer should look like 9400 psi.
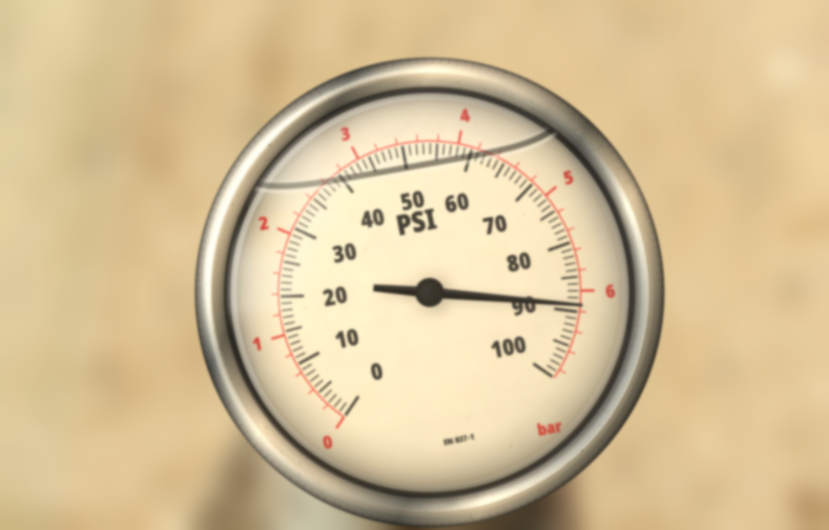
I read 89 psi
